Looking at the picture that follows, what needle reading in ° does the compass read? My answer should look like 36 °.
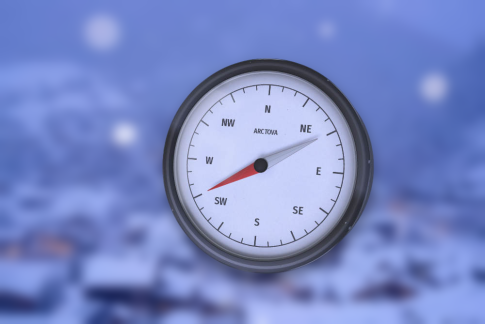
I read 240 °
